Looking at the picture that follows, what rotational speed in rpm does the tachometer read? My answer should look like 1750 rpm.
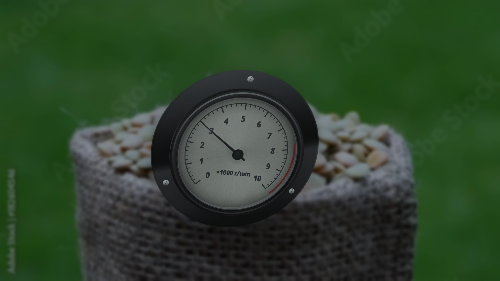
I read 3000 rpm
